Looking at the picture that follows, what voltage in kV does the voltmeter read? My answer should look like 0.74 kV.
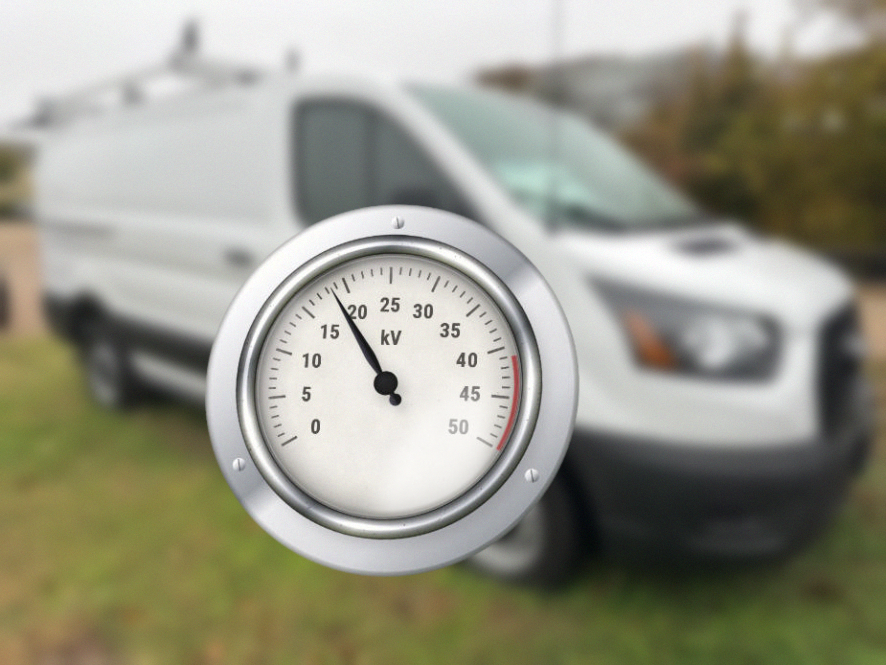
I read 18.5 kV
